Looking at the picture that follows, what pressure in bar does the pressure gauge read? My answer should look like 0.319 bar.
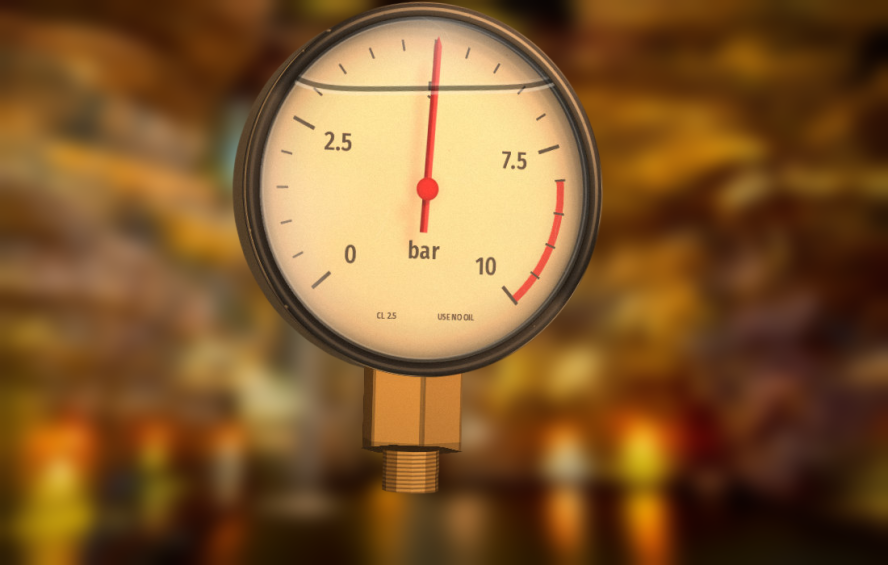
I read 5 bar
